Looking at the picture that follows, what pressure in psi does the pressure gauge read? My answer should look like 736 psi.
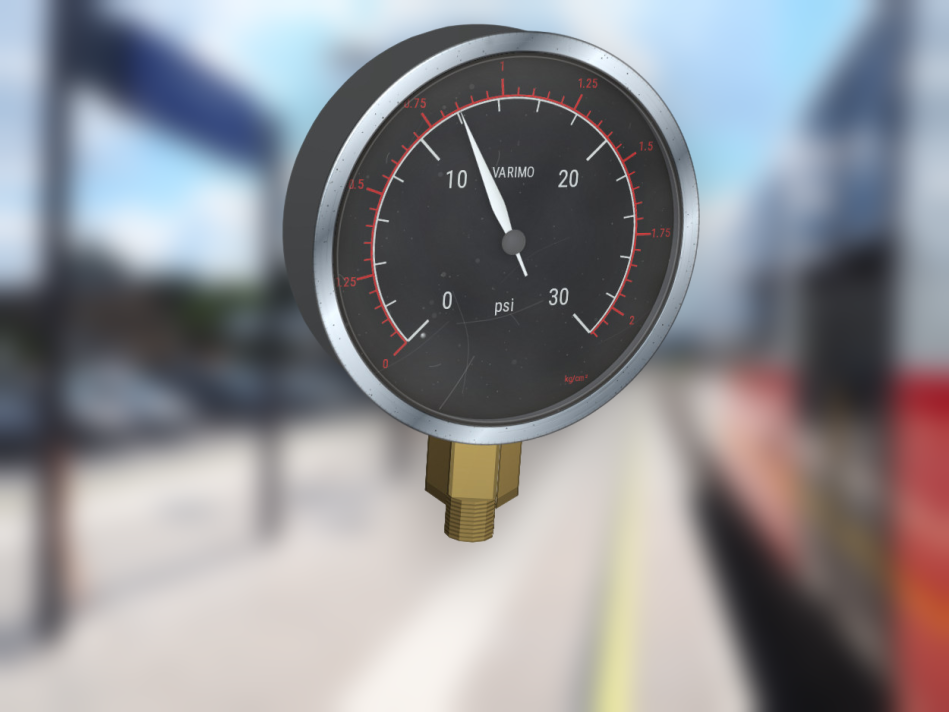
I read 12 psi
